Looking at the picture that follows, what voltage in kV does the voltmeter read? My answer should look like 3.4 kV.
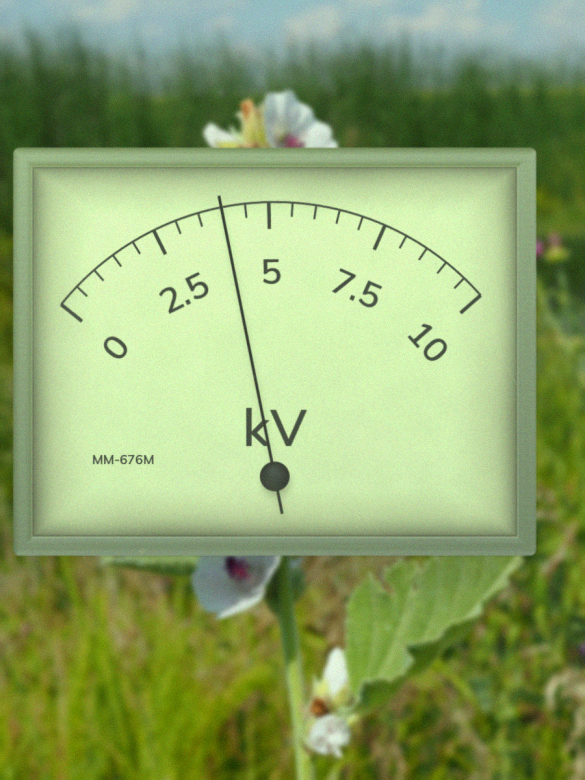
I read 4 kV
